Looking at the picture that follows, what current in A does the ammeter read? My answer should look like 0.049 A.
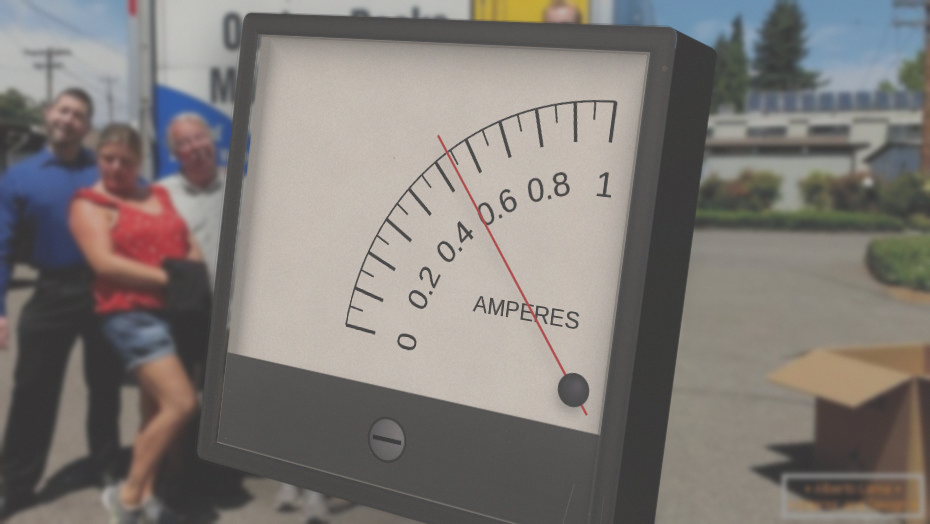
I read 0.55 A
